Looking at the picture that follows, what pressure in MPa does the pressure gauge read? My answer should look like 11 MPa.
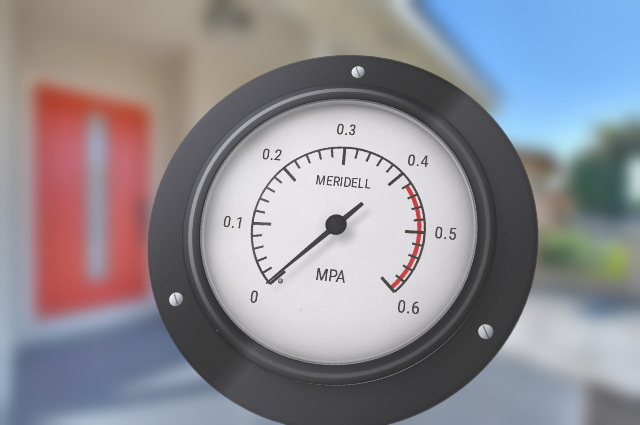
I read 0 MPa
